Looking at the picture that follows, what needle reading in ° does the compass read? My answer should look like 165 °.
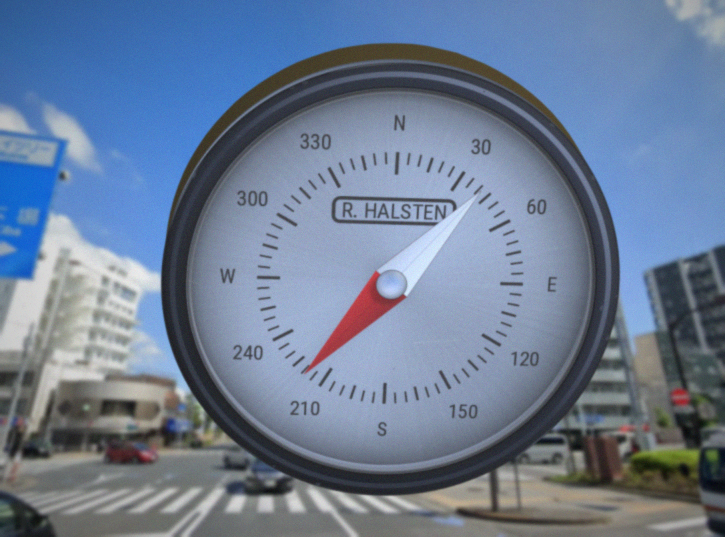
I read 220 °
